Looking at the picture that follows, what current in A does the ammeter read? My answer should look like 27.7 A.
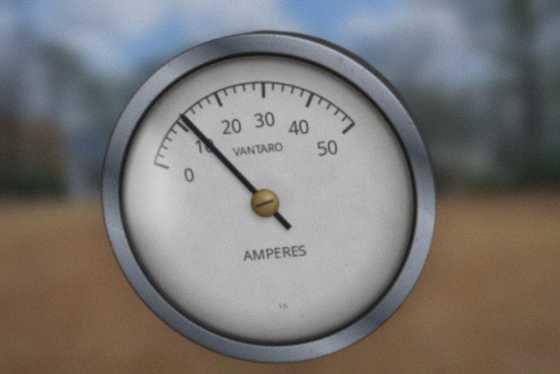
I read 12 A
